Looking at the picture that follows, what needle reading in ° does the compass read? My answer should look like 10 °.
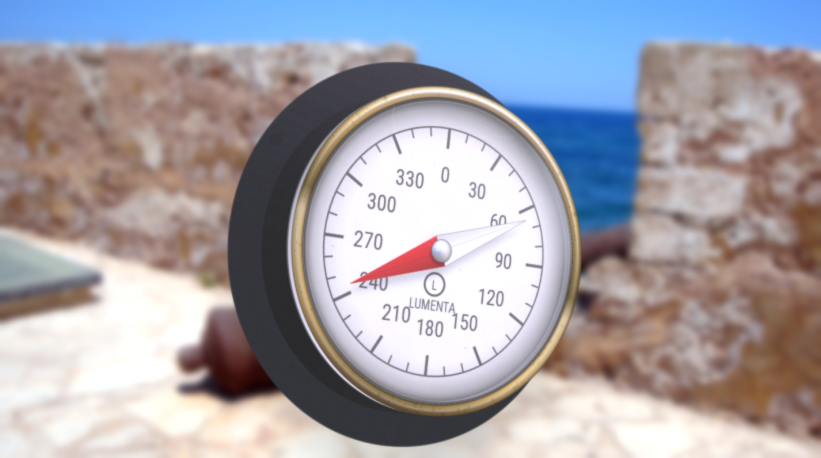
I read 245 °
